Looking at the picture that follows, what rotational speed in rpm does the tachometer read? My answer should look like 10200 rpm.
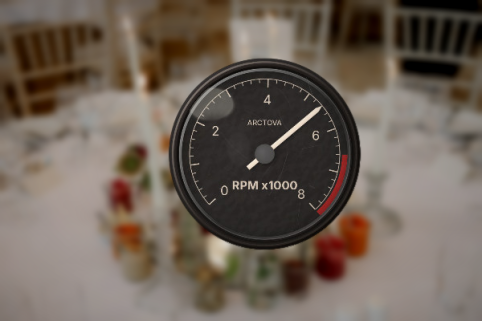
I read 5400 rpm
